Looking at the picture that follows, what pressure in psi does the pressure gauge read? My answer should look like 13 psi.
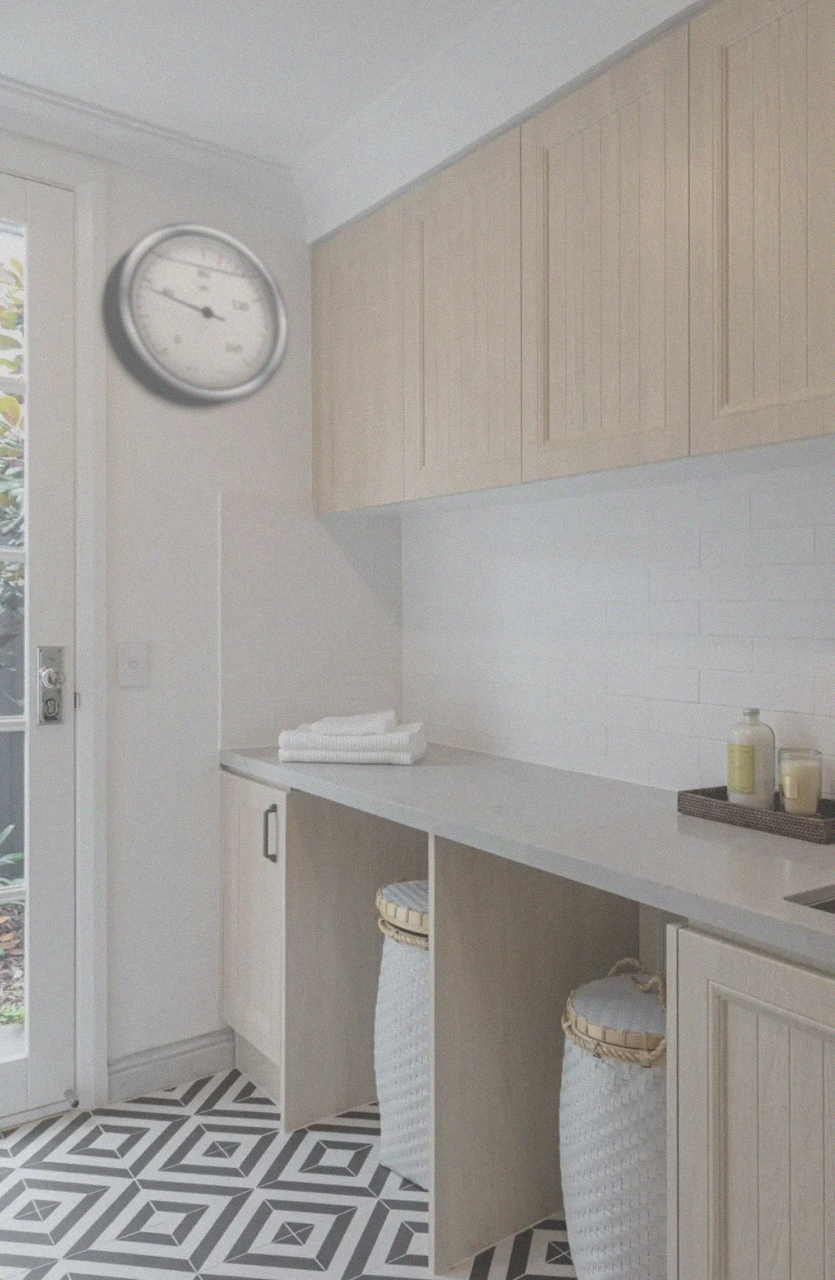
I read 35 psi
